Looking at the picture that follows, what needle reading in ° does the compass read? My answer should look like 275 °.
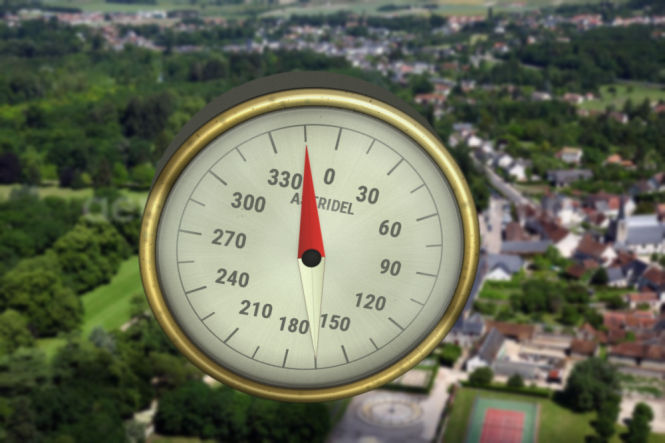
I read 345 °
